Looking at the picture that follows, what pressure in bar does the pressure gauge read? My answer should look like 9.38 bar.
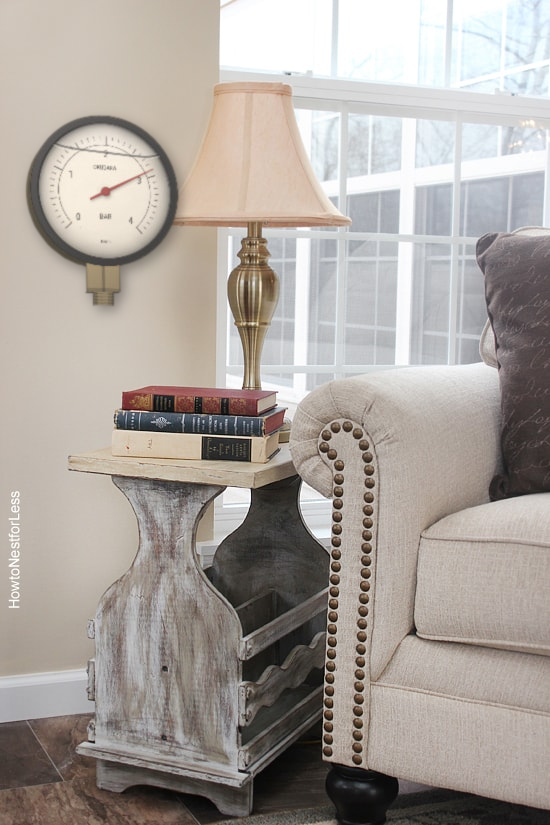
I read 2.9 bar
